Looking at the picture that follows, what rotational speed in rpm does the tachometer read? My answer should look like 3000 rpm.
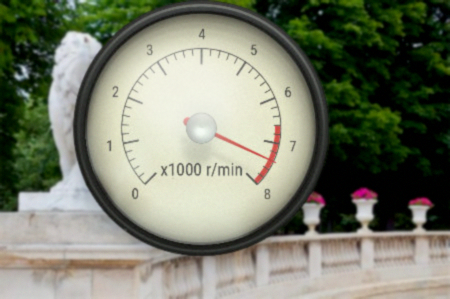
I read 7400 rpm
